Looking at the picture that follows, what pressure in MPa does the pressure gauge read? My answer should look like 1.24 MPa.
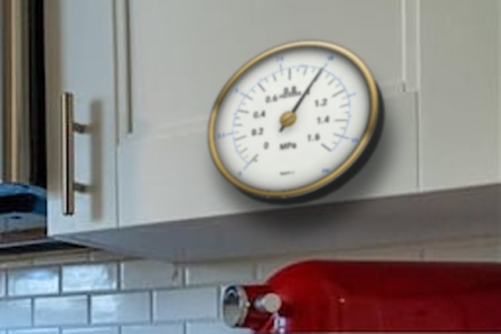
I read 1 MPa
